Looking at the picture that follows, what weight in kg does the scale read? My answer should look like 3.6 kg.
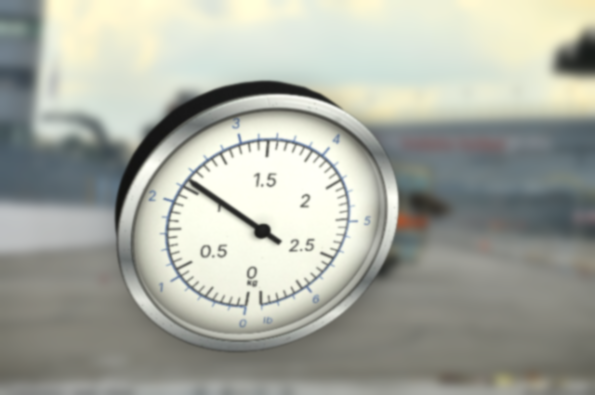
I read 1.05 kg
